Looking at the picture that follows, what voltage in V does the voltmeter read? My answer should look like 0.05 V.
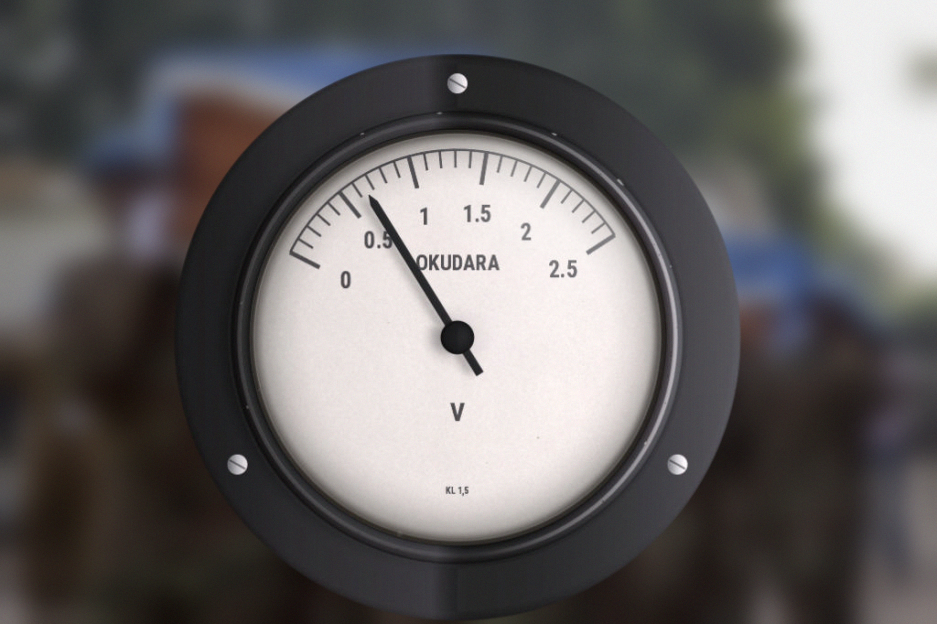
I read 0.65 V
